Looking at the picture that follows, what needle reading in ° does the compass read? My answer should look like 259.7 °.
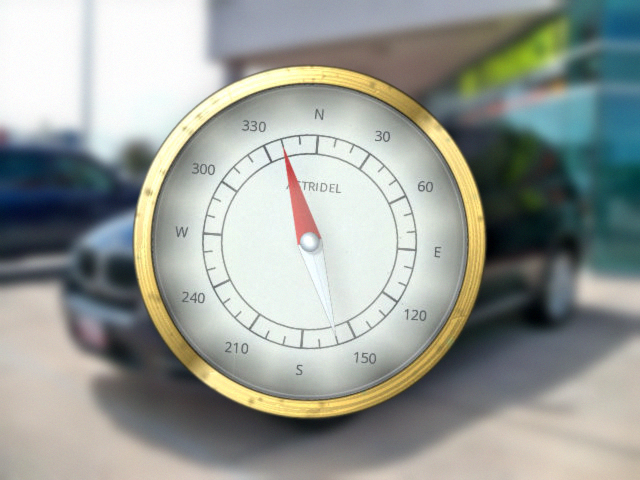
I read 340 °
